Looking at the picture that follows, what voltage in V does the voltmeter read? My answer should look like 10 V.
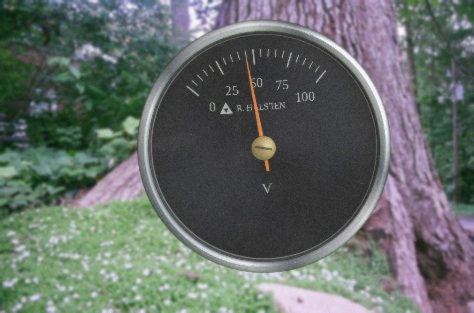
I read 45 V
